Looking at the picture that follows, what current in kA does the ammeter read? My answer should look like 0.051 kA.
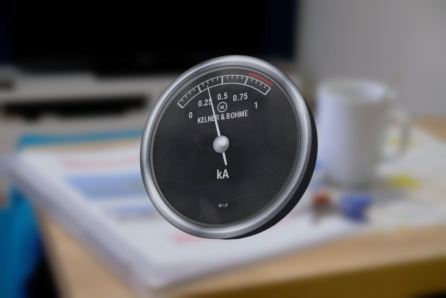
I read 0.35 kA
